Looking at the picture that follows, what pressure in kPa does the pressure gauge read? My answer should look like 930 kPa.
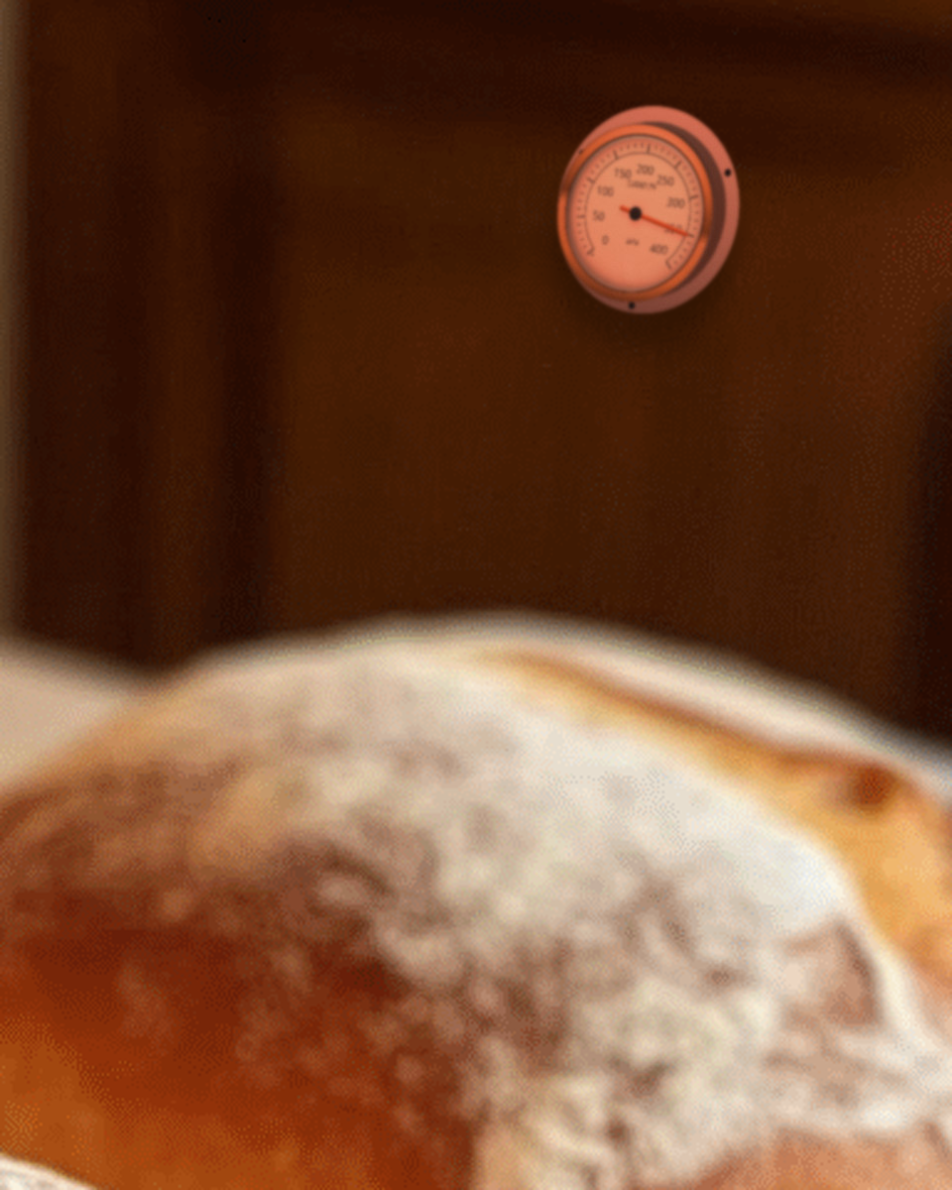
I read 350 kPa
